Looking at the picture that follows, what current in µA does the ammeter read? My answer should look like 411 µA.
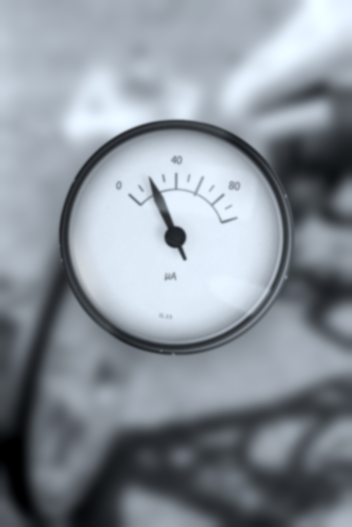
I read 20 µA
